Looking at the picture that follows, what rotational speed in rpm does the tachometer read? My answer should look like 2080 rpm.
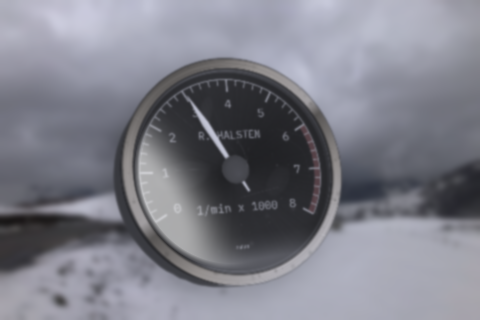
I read 3000 rpm
